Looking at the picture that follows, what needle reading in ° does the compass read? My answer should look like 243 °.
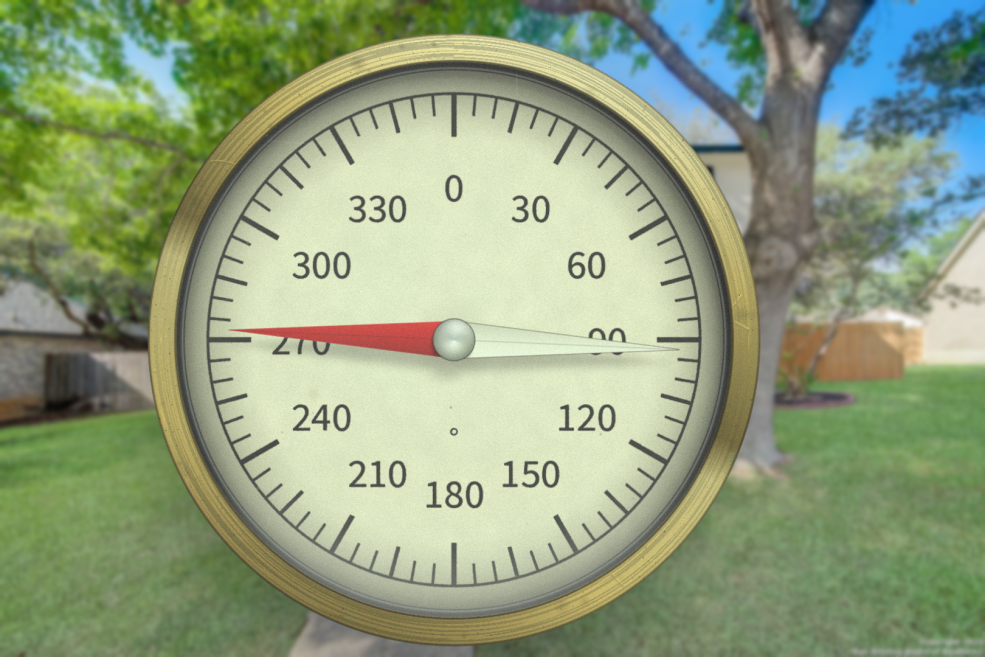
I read 272.5 °
